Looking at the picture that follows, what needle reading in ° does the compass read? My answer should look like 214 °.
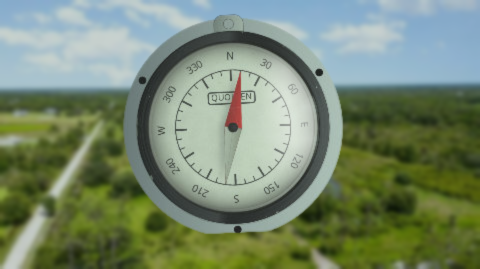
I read 10 °
